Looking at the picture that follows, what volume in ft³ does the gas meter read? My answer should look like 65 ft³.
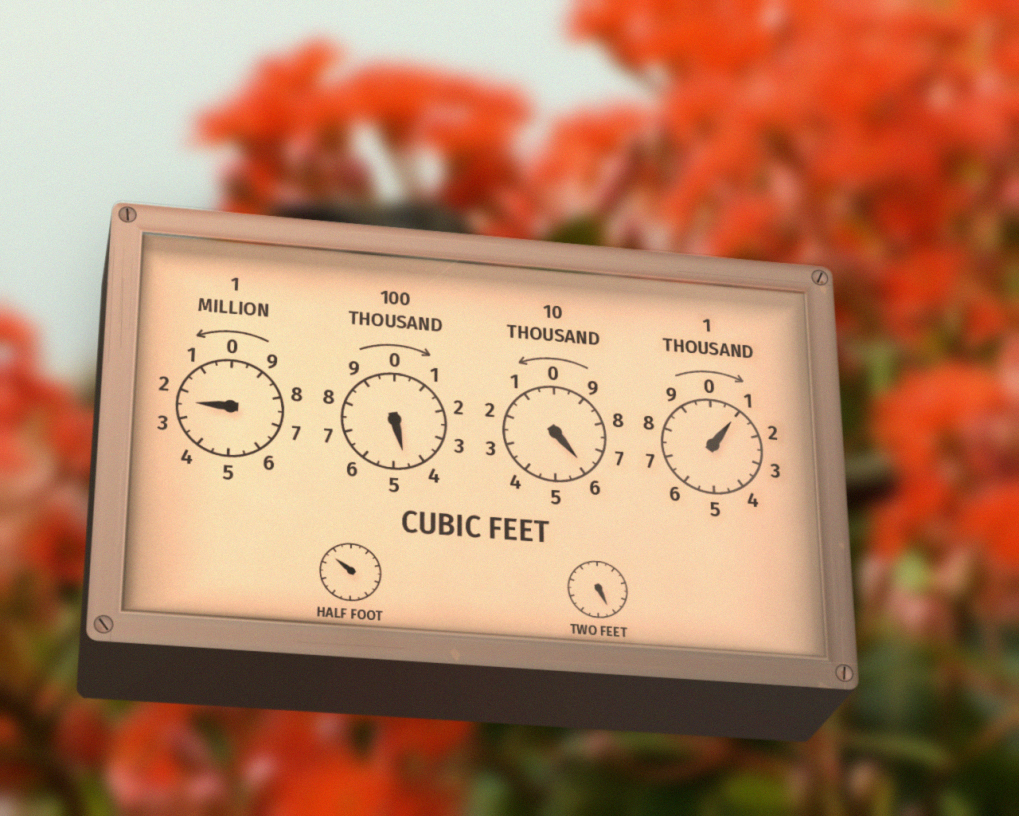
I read 246100 ft³
